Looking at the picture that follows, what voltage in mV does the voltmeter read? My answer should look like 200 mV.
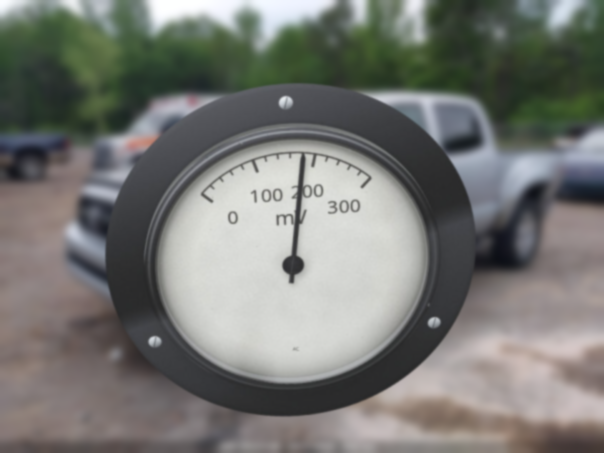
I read 180 mV
